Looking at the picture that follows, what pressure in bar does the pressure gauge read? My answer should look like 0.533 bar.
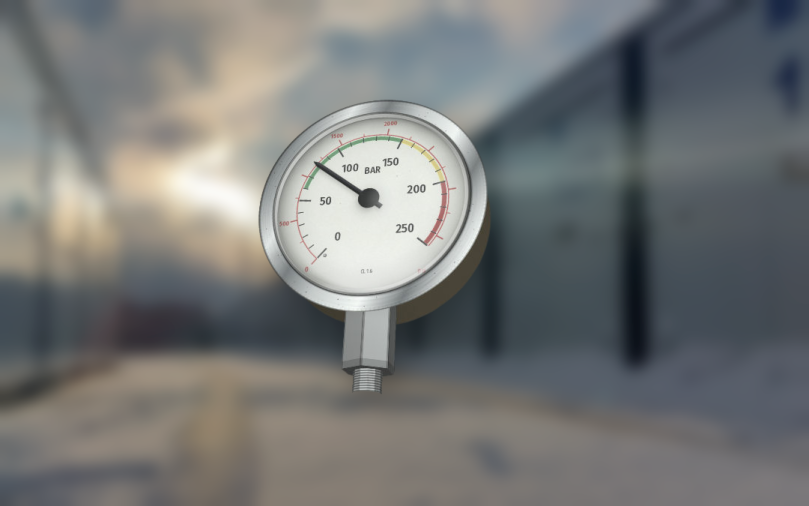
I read 80 bar
